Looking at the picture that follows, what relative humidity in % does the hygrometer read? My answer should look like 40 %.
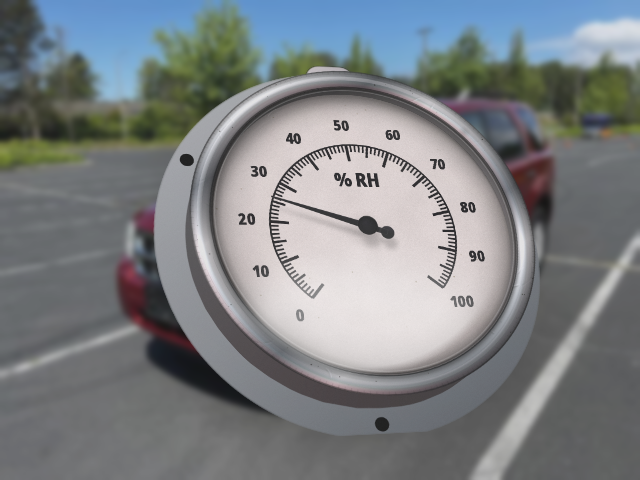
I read 25 %
